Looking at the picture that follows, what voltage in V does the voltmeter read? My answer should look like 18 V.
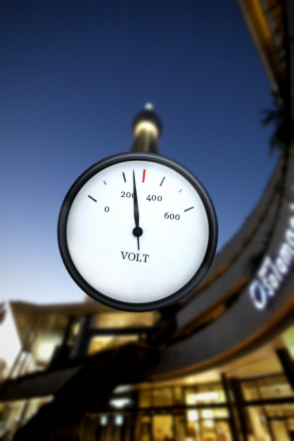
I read 250 V
